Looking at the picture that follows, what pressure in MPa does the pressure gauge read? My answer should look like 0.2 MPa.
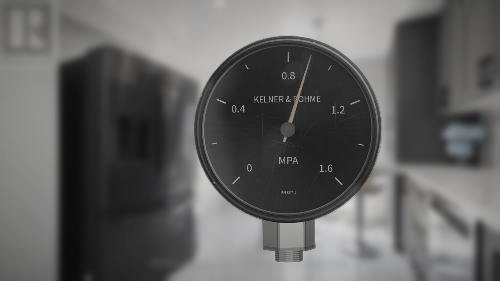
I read 0.9 MPa
